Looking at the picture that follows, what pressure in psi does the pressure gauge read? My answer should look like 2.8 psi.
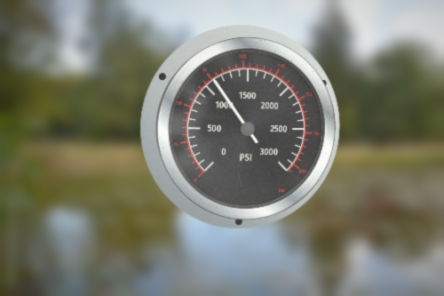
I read 1100 psi
